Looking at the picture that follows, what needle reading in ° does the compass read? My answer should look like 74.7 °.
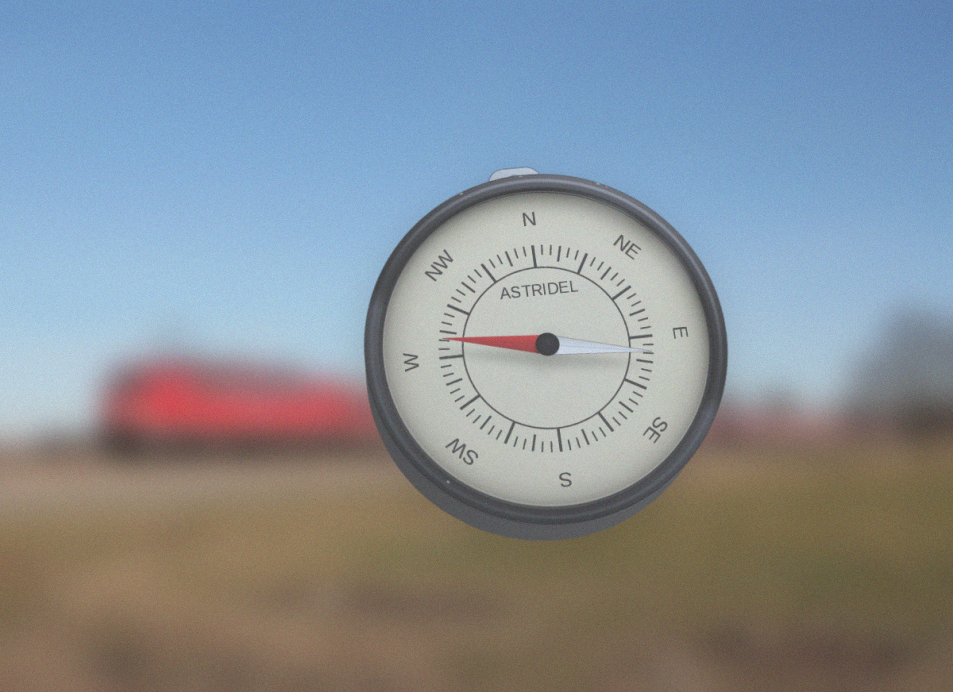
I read 280 °
